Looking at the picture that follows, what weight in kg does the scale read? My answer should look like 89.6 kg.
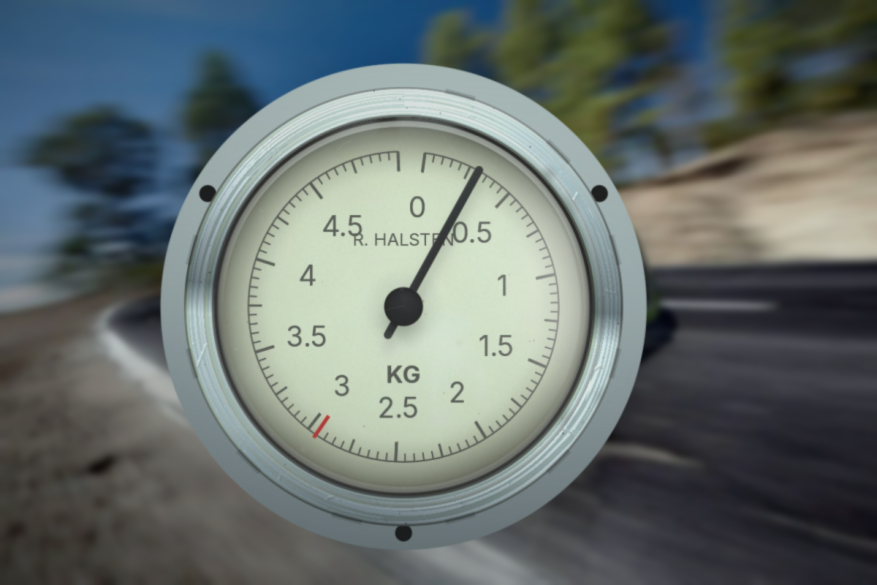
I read 0.3 kg
